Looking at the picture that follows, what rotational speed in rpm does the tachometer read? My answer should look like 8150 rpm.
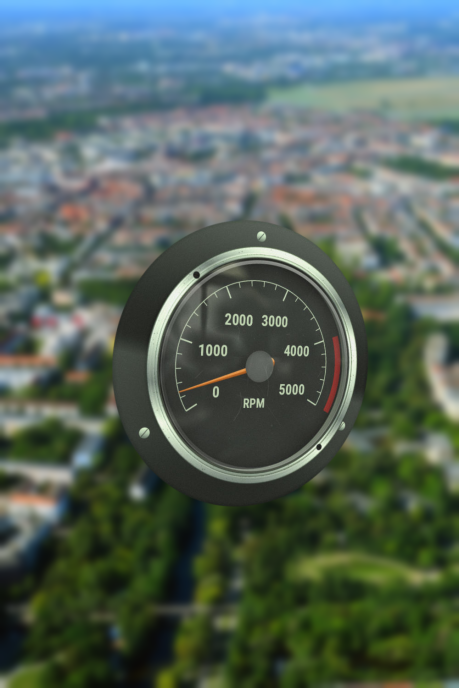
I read 300 rpm
